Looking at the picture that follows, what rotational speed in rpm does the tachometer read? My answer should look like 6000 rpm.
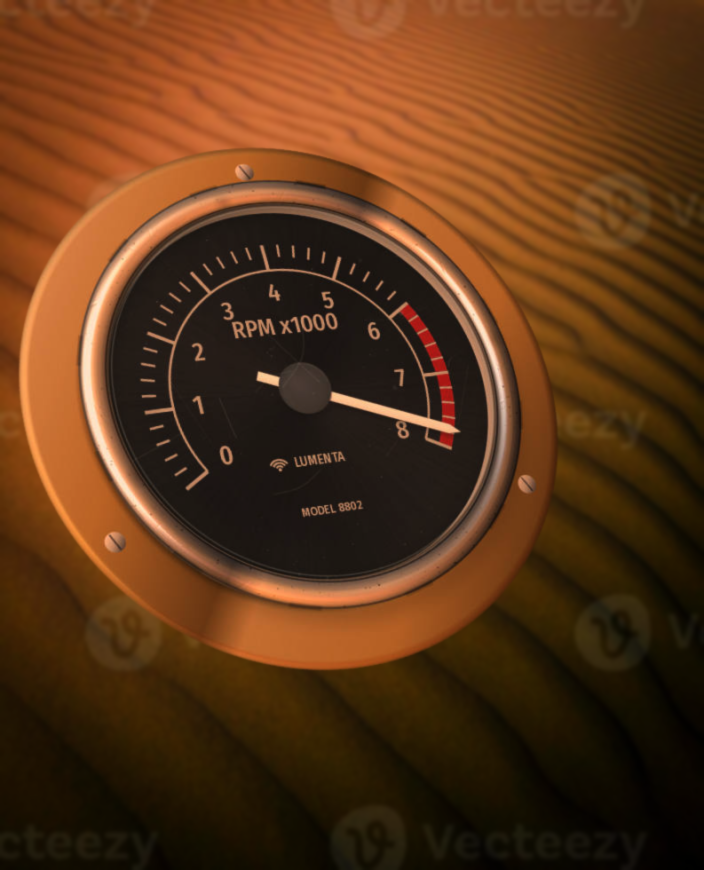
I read 7800 rpm
